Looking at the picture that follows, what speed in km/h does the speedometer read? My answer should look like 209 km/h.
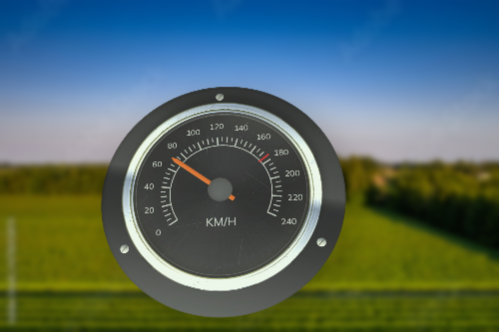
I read 70 km/h
